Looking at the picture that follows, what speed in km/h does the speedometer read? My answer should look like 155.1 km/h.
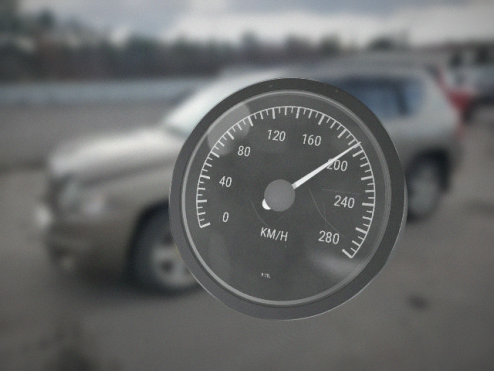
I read 195 km/h
